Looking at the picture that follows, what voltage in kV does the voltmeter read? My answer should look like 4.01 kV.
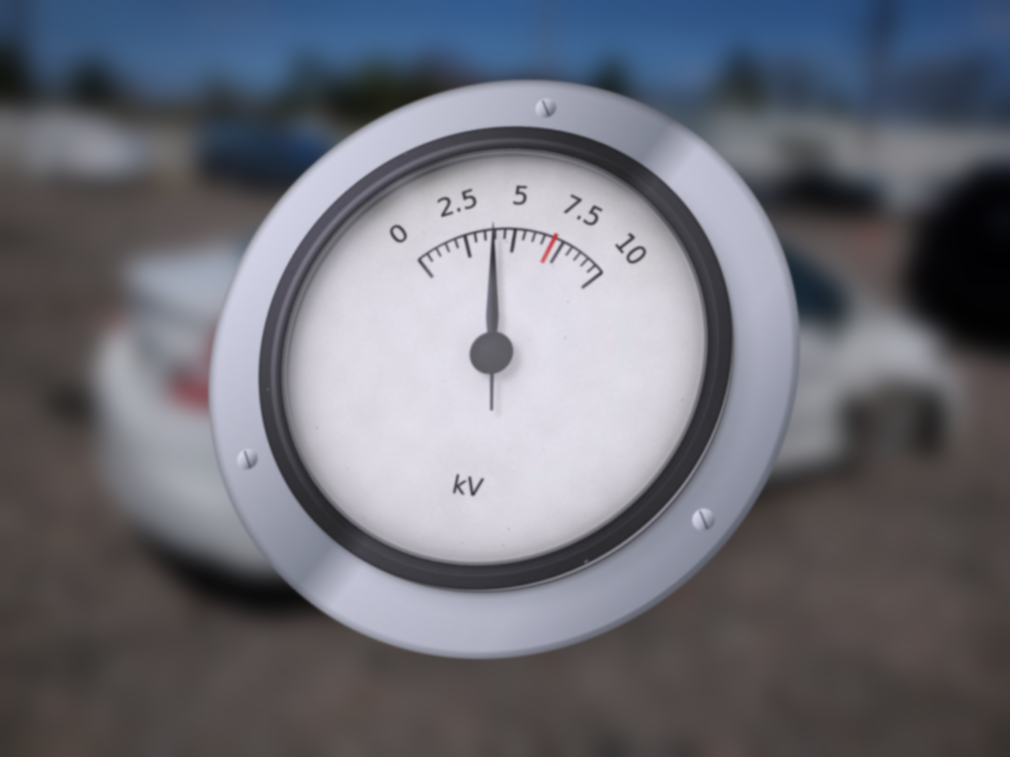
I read 4 kV
